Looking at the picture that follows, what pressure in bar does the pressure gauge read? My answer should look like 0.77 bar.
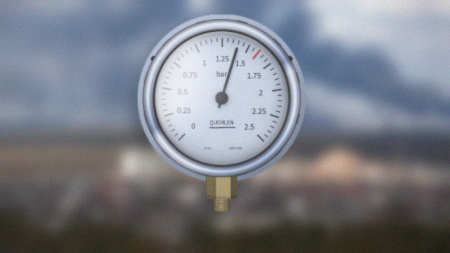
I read 1.4 bar
